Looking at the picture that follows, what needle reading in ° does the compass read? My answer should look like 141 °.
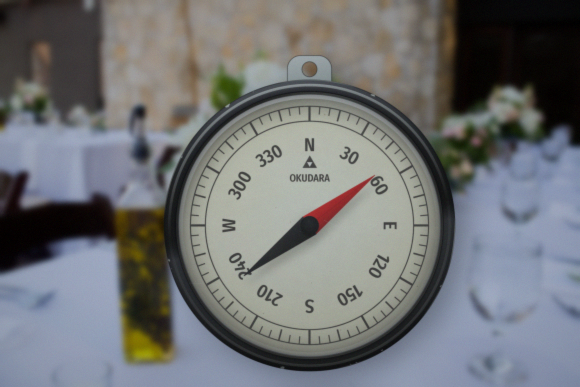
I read 52.5 °
